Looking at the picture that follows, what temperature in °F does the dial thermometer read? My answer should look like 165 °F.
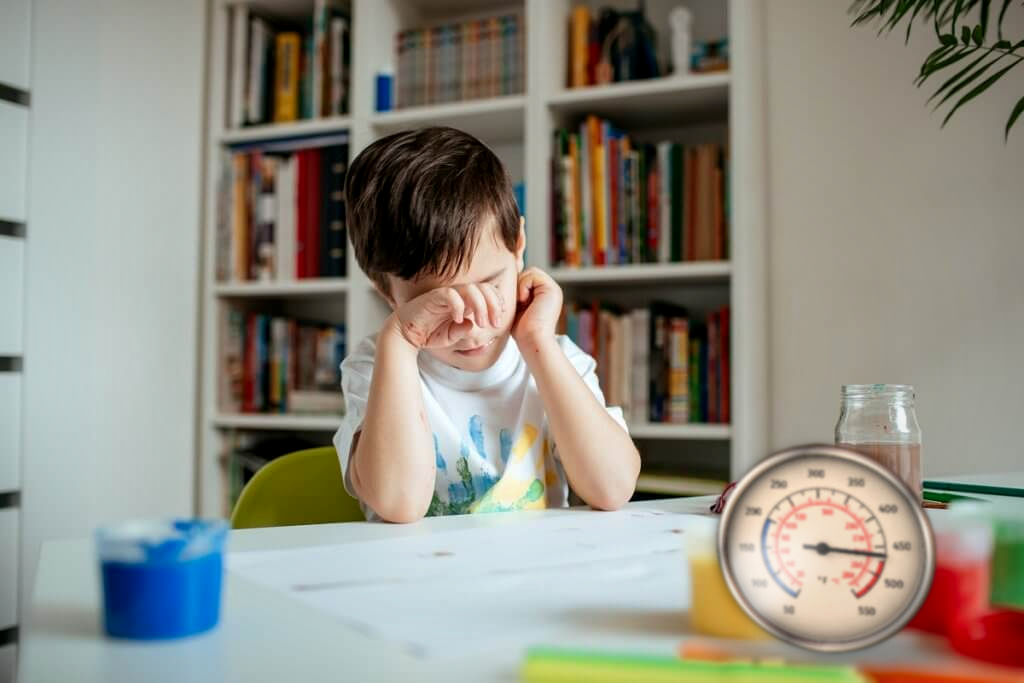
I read 462.5 °F
